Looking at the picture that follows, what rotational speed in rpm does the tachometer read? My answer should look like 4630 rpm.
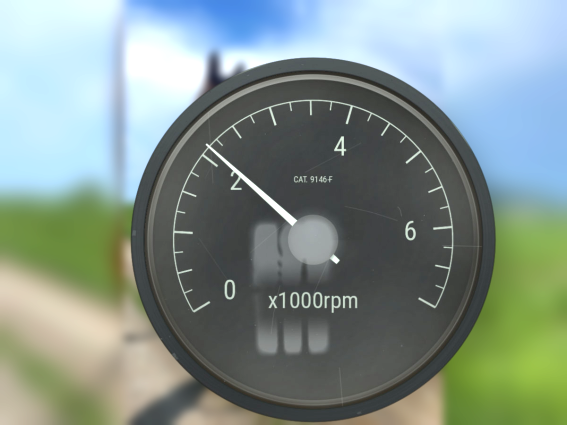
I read 2125 rpm
